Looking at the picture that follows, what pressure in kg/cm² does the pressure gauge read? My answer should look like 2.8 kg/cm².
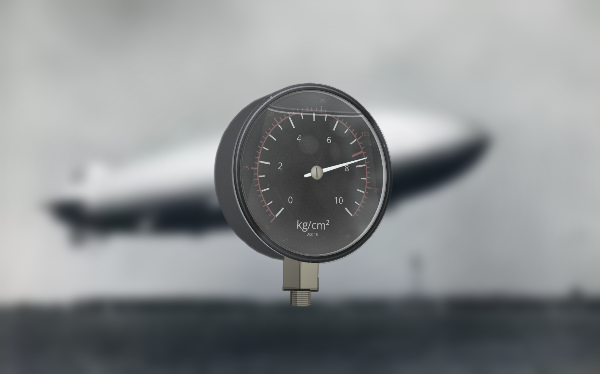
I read 7.75 kg/cm²
